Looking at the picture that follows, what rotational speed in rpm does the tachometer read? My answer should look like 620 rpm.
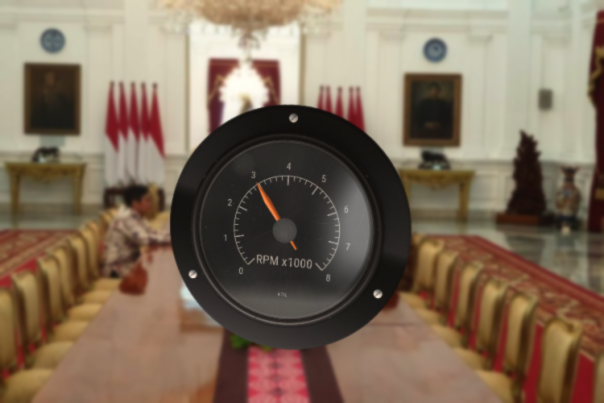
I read 3000 rpm
